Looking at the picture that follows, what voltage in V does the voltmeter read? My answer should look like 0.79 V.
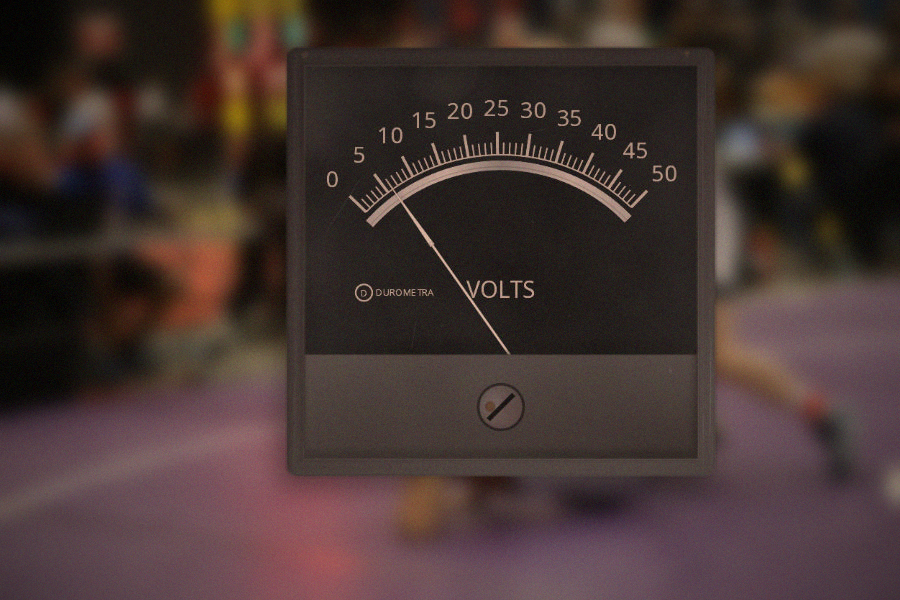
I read 6 V
